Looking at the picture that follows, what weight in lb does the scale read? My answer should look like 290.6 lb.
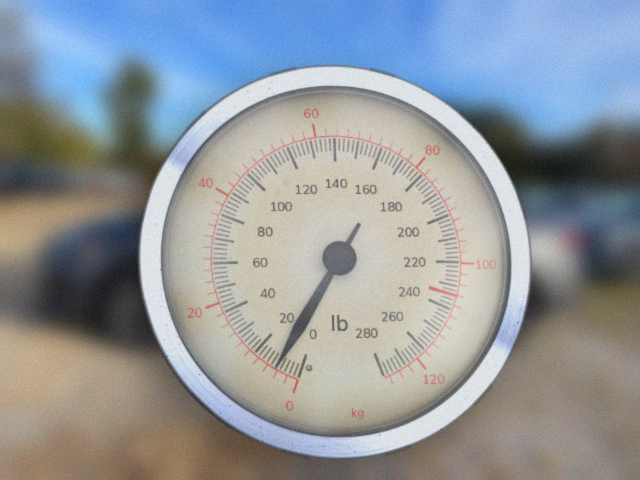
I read 10 lb
